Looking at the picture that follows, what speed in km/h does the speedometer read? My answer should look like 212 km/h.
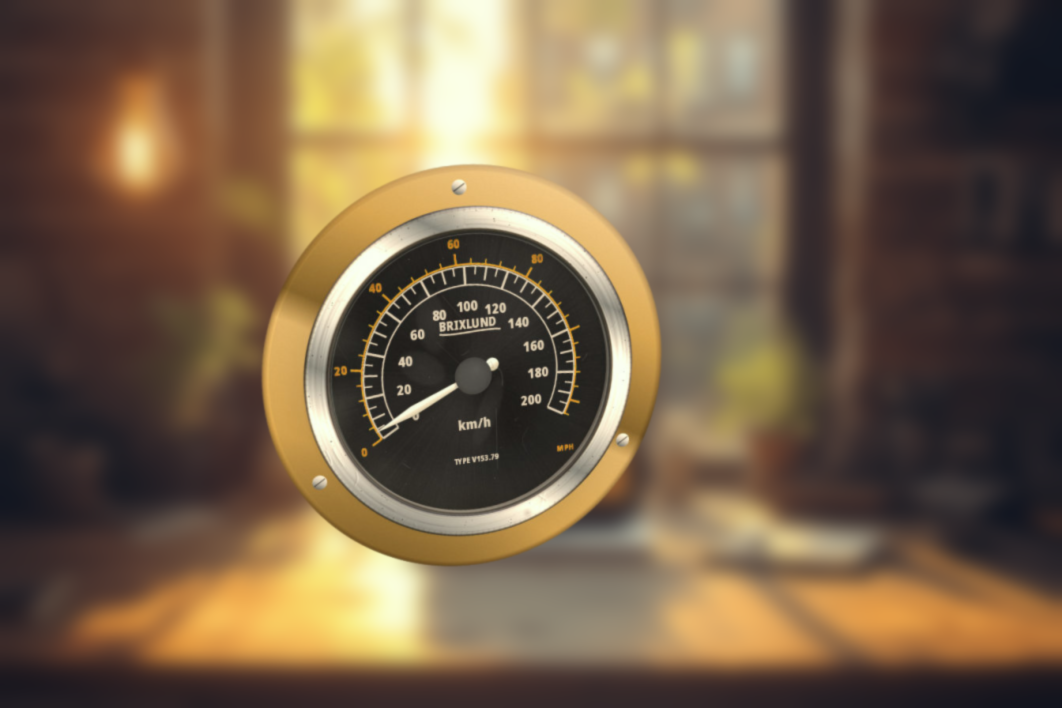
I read 5 km/h
